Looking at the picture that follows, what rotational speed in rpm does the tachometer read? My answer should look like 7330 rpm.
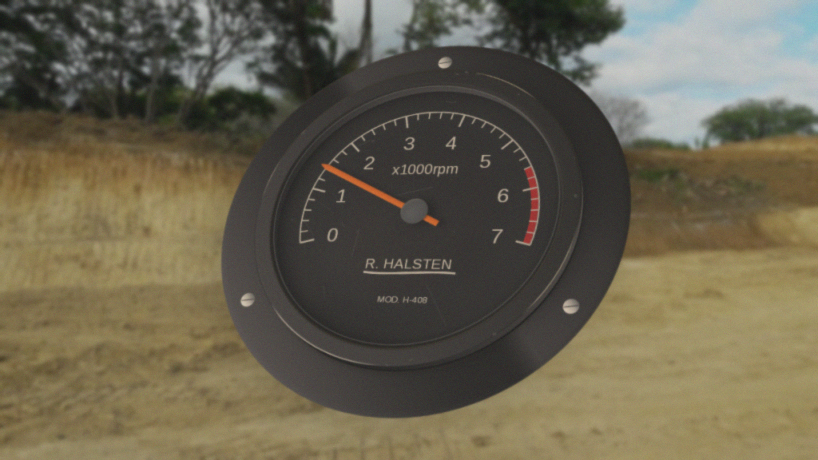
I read 1400 rpm
